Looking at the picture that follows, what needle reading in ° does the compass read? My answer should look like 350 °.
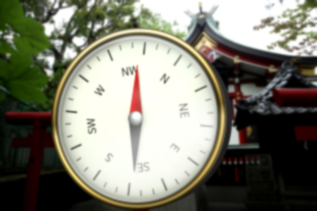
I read 325 °
